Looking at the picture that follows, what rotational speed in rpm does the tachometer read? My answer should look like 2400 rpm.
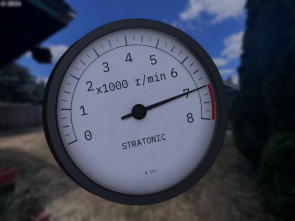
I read 7000 rpm
